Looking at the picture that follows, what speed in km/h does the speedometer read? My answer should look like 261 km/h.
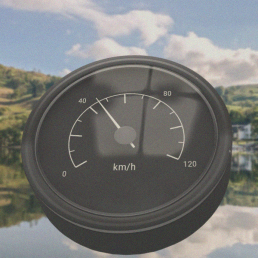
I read 45 km/h
